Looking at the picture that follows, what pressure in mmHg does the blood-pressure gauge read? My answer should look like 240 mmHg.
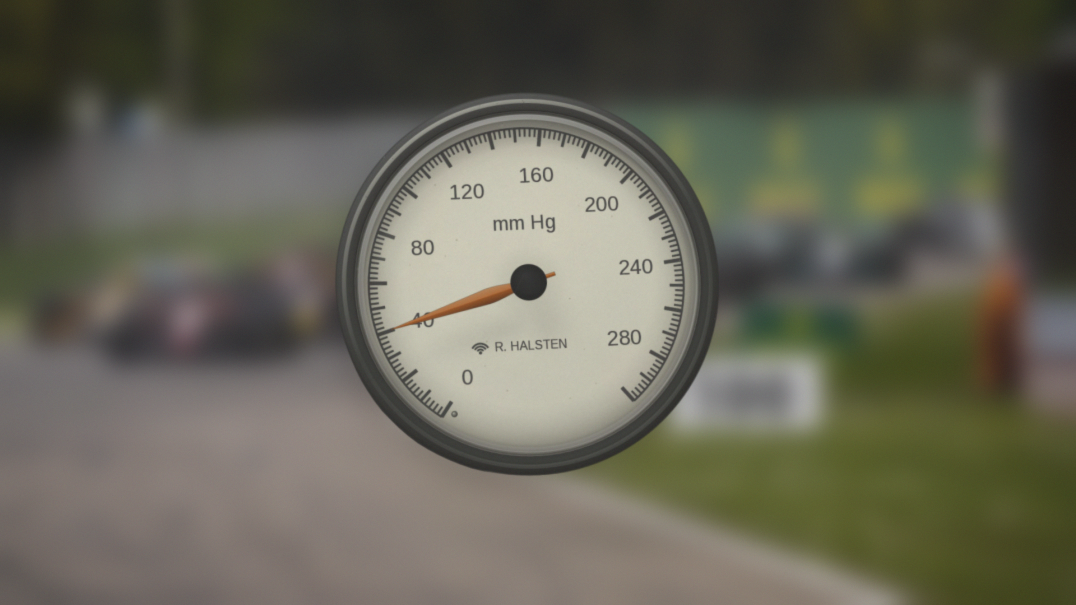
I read 40 mmHg
